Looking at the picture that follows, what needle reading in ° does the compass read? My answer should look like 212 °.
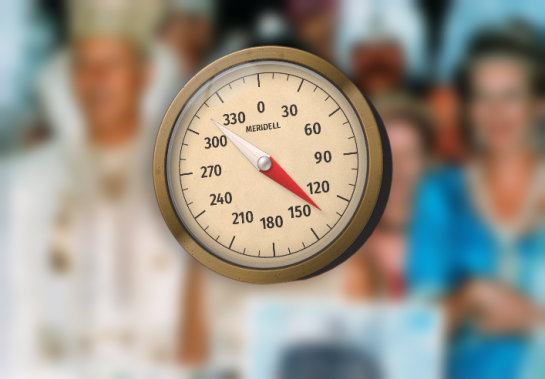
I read 135 °
